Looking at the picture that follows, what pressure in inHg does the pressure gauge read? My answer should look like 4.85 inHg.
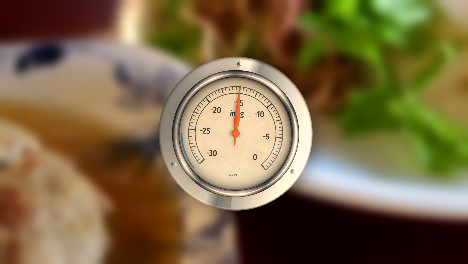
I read -15 inHg
